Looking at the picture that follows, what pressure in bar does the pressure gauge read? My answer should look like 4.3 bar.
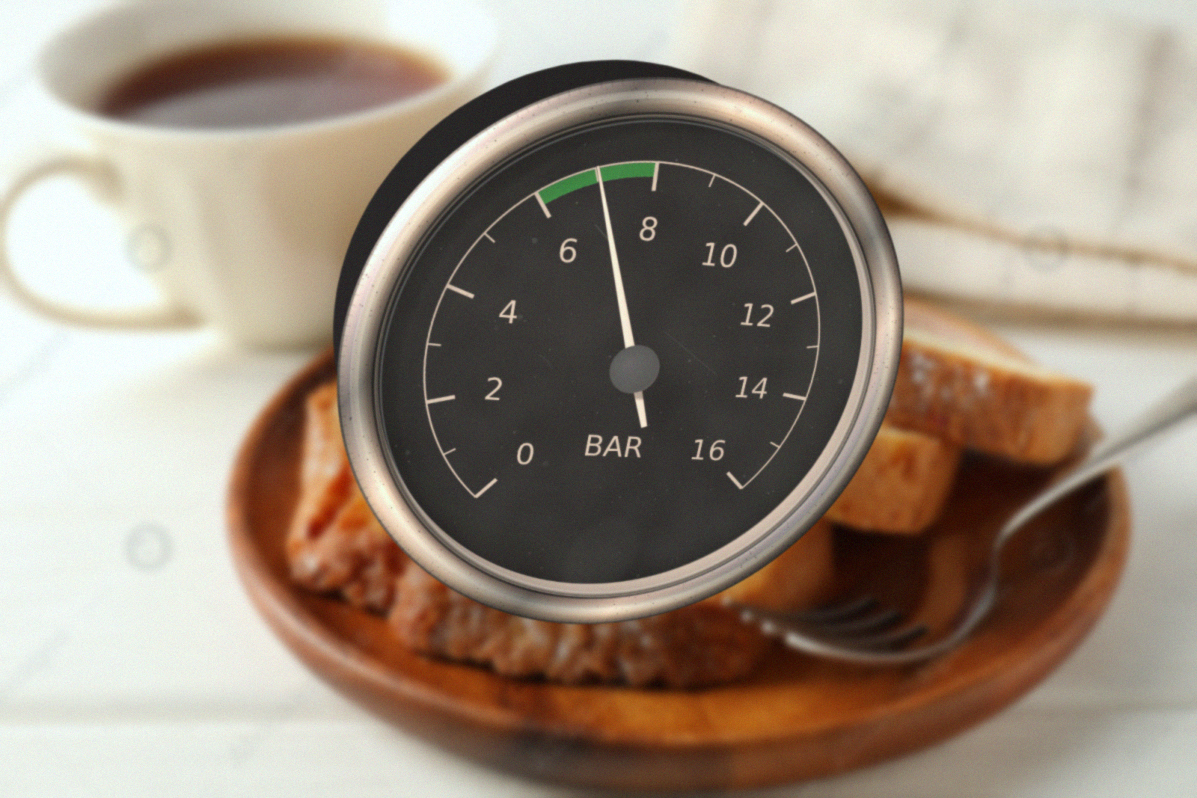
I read 7 bar
